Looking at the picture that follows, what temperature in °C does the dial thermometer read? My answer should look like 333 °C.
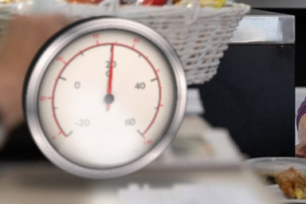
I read 20 °C
